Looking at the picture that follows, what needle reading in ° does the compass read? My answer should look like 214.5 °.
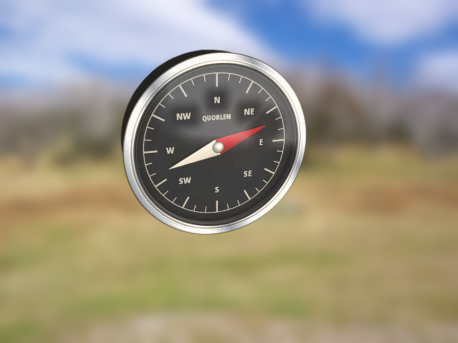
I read 70 °
